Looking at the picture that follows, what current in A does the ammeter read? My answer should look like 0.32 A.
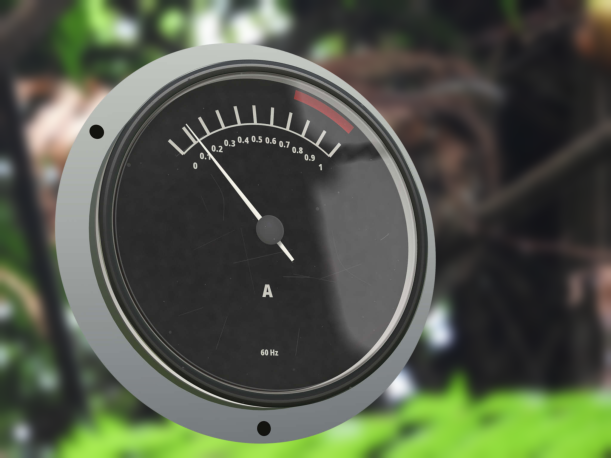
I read 0.1 A
